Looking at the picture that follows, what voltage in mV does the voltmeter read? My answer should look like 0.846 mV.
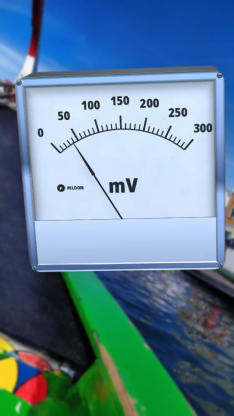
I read 40 mV
